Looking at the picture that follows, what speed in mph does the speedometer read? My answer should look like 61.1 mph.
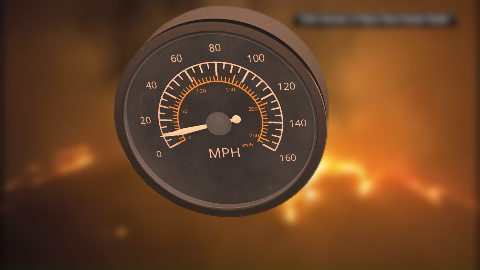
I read 10 mph
